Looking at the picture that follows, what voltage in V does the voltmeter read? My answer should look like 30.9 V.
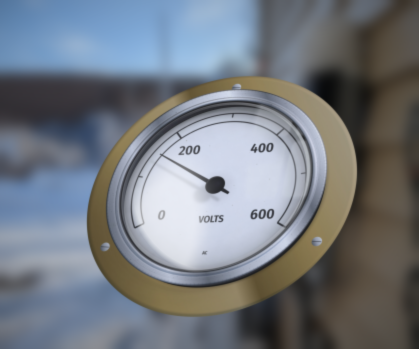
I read 150 V
